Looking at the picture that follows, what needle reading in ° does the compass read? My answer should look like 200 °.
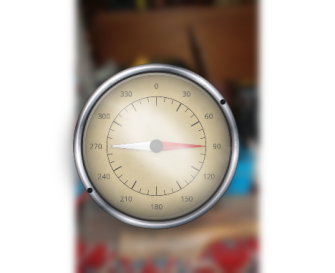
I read 90 °
